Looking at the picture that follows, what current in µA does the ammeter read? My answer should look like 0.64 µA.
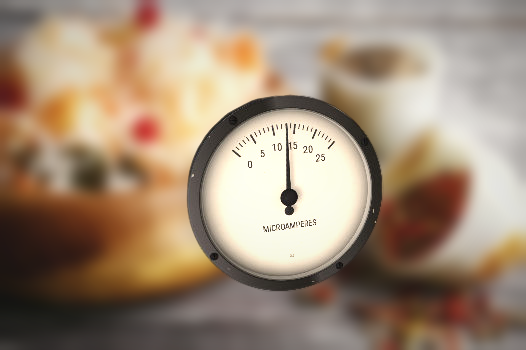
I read 13 µA
